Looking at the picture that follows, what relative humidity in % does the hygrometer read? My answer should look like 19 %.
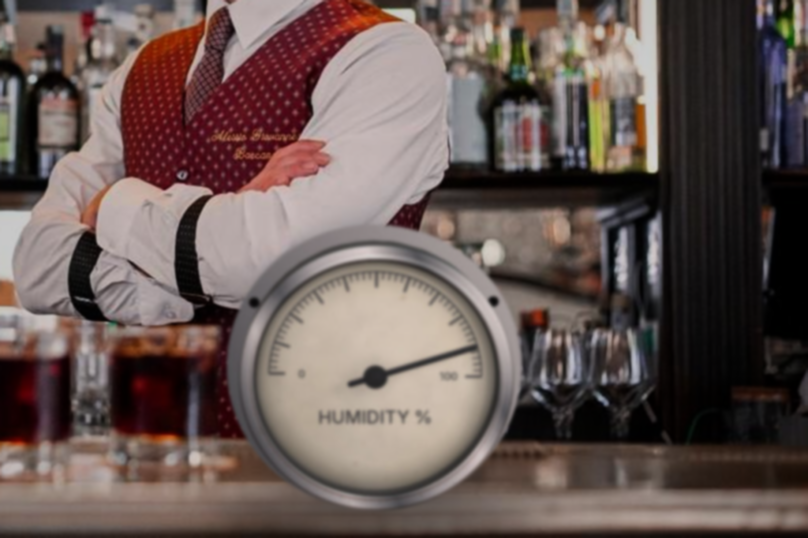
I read 90 %
